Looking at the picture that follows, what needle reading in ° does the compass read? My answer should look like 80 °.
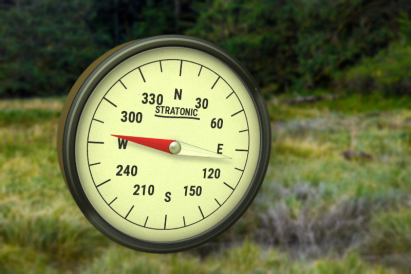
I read 277.5 °
